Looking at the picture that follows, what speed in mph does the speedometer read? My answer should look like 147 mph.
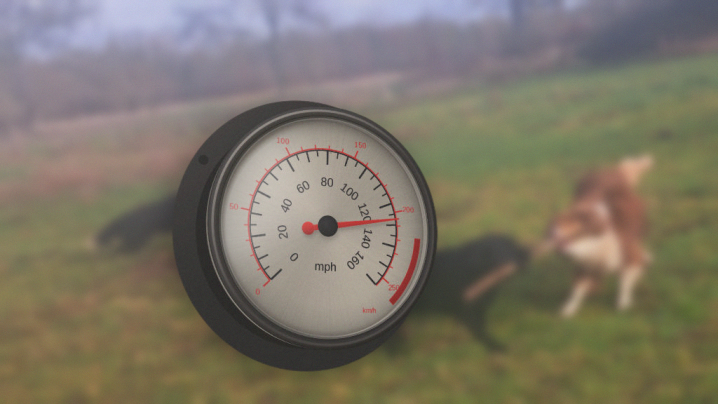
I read 127.5 mph
